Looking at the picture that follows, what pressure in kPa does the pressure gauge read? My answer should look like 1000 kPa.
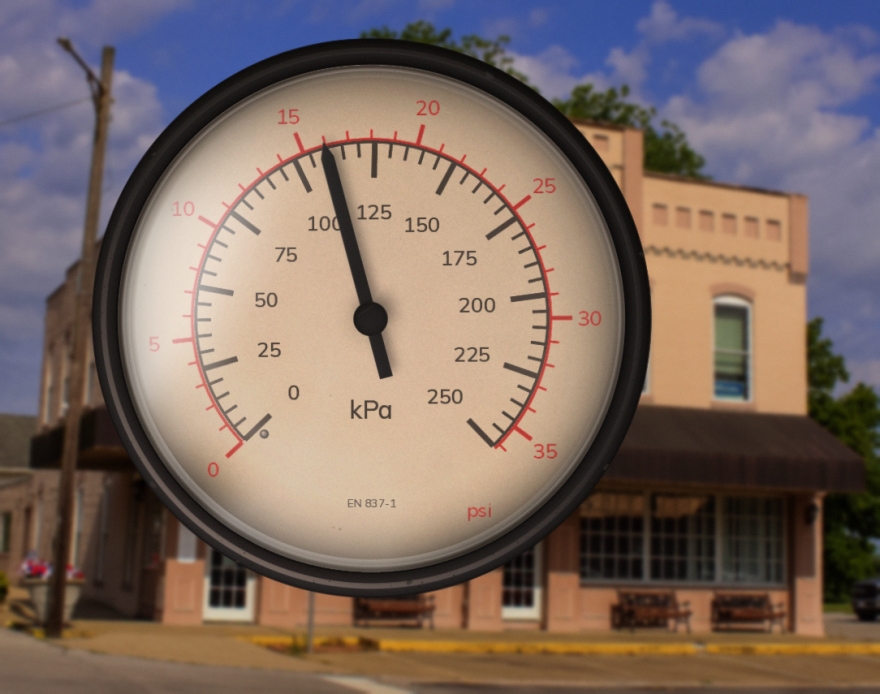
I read 110 kPa
